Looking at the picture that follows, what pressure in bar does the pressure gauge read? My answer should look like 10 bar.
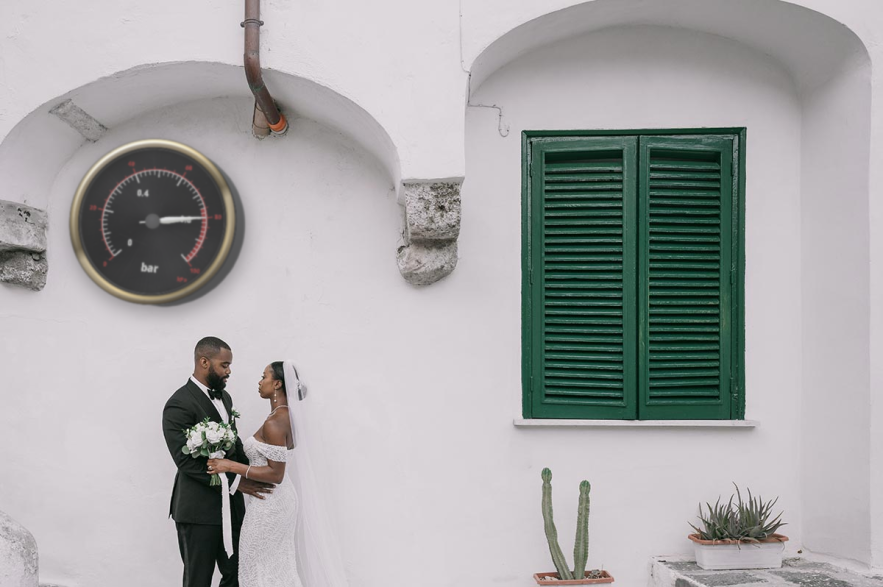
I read 0.8 bar
